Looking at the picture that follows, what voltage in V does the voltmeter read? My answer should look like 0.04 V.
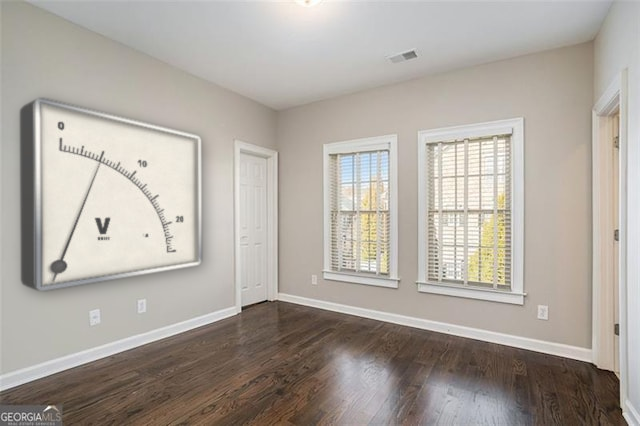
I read 5 V
